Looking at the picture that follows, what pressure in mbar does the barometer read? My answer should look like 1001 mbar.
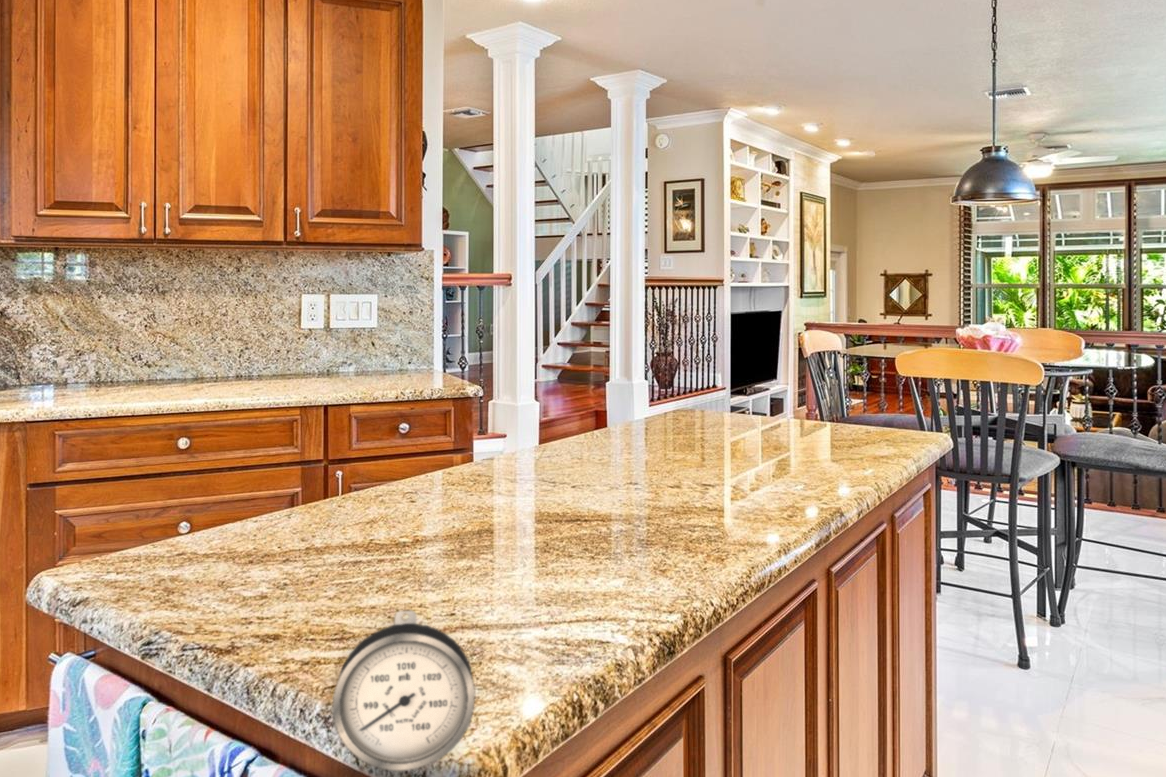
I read 985 mbar
